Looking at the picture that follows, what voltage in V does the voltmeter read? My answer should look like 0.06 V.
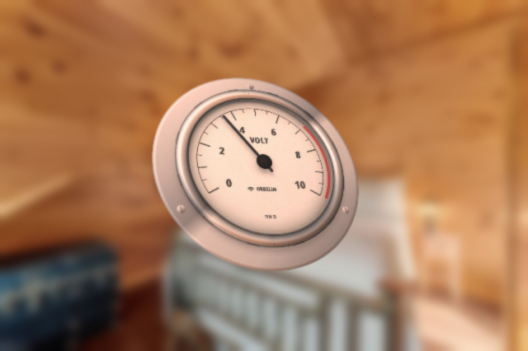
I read 3.5 V
